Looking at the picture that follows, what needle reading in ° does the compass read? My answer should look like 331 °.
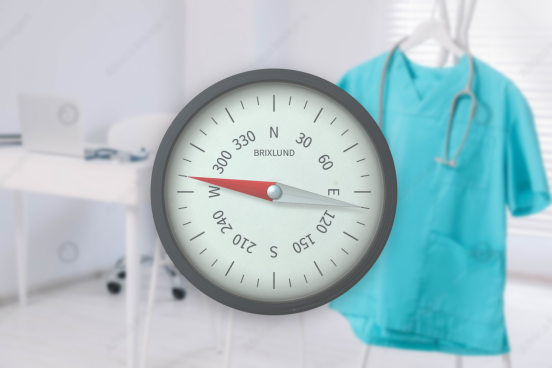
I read 280 °
